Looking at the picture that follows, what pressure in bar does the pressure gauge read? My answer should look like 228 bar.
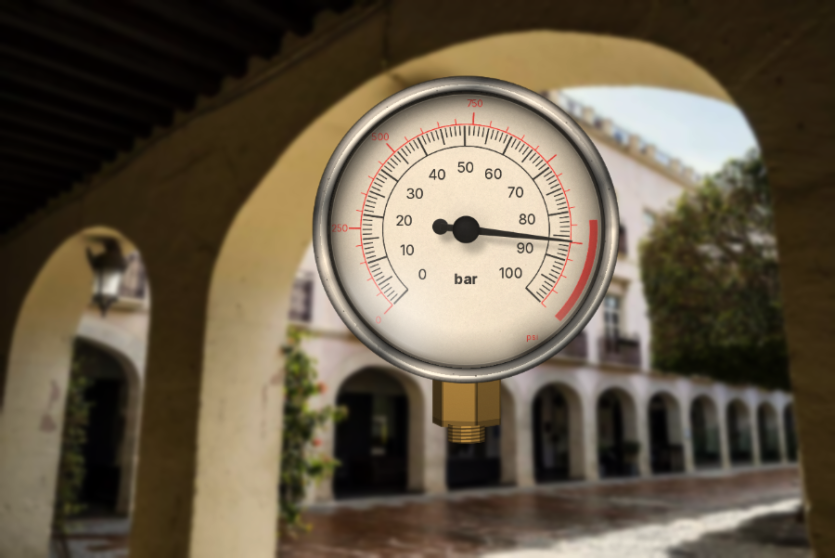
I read 86 bar
